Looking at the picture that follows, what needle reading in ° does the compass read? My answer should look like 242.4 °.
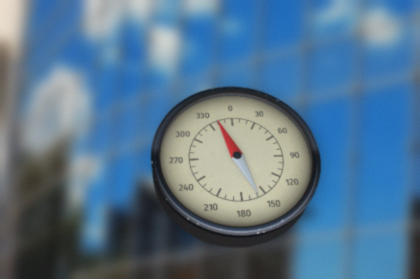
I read 340 °
